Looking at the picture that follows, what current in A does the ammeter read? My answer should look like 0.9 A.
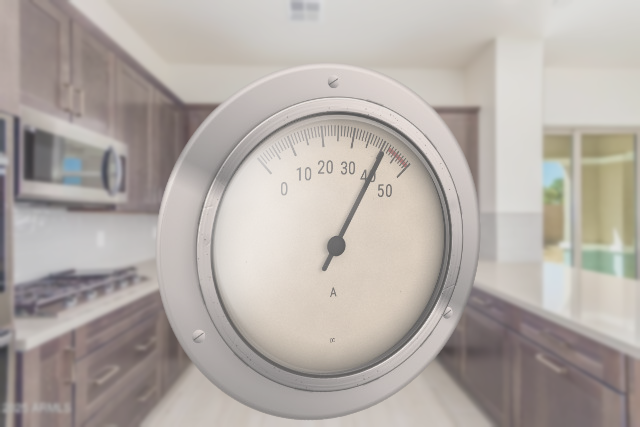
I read 40 A
